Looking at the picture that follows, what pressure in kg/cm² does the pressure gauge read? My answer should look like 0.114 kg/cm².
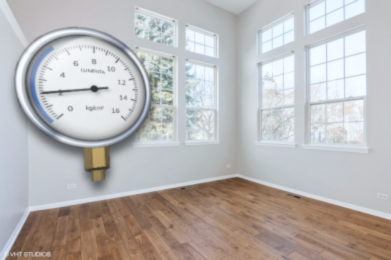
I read 2 kg/cm²
